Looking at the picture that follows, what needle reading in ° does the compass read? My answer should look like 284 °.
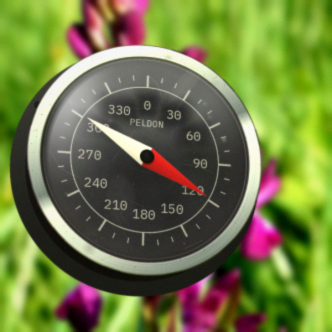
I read 120 °
